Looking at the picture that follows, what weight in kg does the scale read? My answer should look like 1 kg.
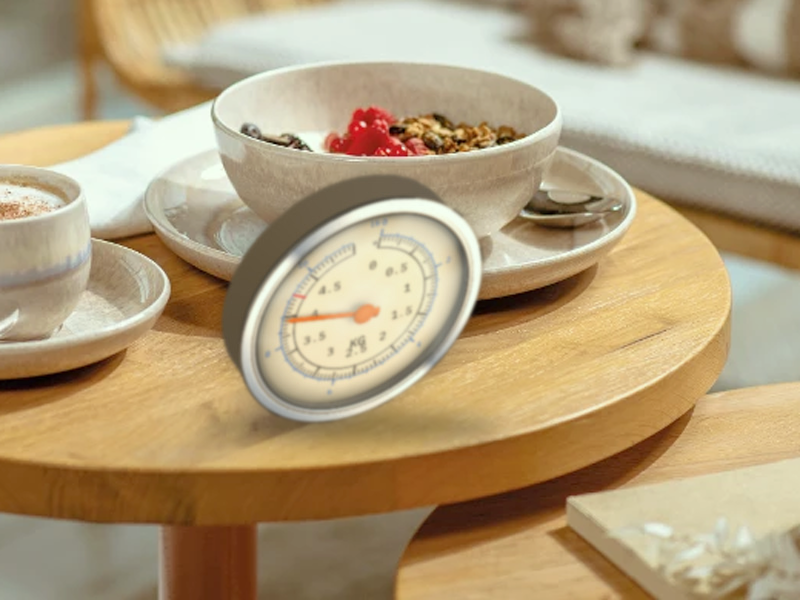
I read 4 kg
